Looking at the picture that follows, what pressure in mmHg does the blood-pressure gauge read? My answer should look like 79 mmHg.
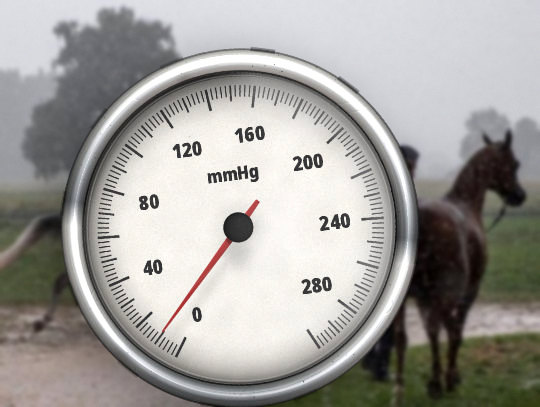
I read 10 mmHg
